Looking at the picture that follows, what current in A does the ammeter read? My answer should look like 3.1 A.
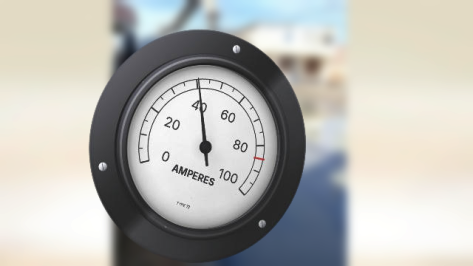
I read 40 A
